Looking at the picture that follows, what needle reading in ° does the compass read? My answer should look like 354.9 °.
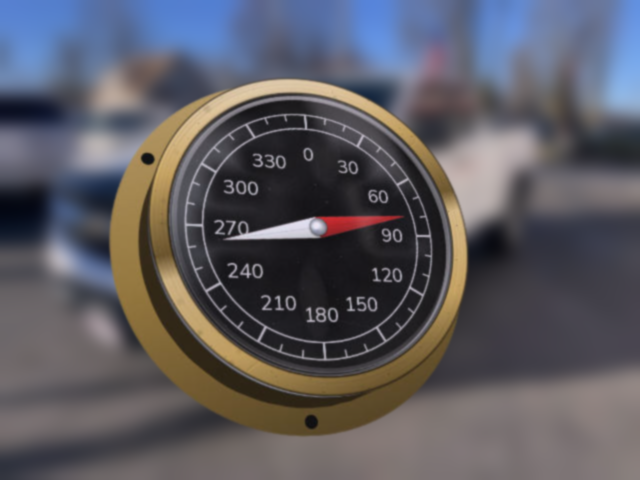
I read 80 °
